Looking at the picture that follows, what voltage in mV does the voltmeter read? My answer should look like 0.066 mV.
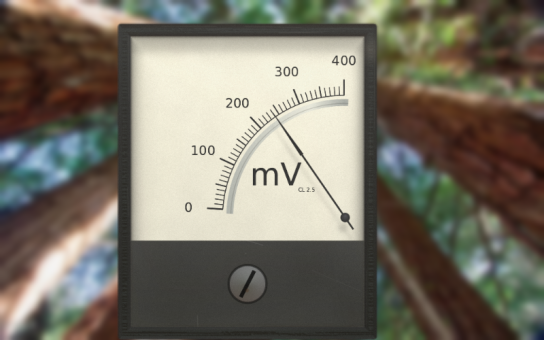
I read 240 mV
